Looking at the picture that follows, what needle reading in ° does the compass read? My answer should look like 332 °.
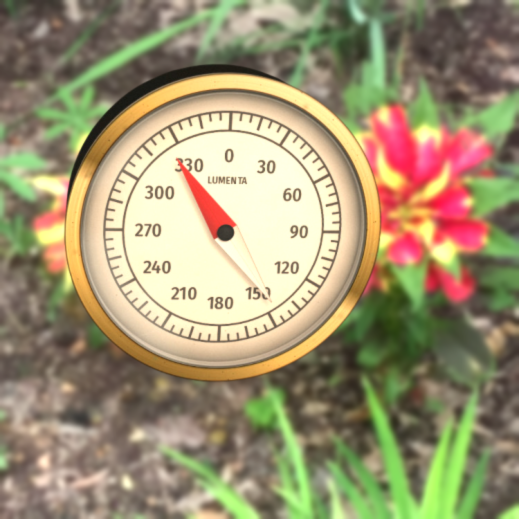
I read 325 °
